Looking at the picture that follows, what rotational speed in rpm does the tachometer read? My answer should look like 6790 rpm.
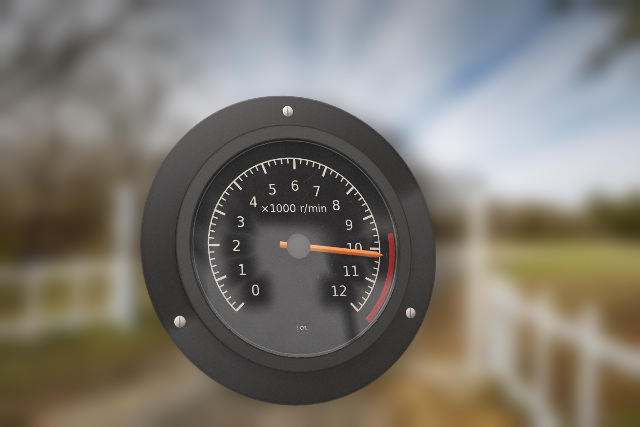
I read 10200 rpm
